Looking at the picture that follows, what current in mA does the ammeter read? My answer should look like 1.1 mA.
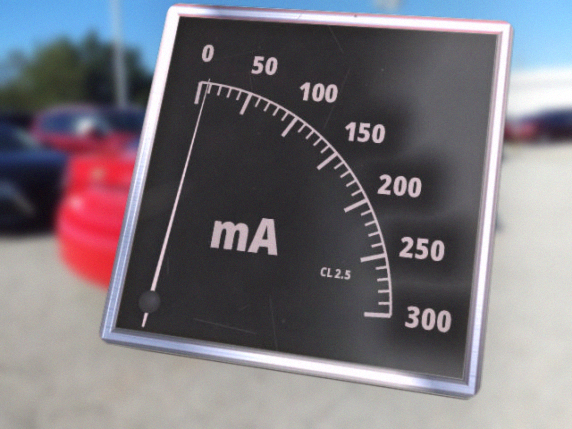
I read 10 mA
